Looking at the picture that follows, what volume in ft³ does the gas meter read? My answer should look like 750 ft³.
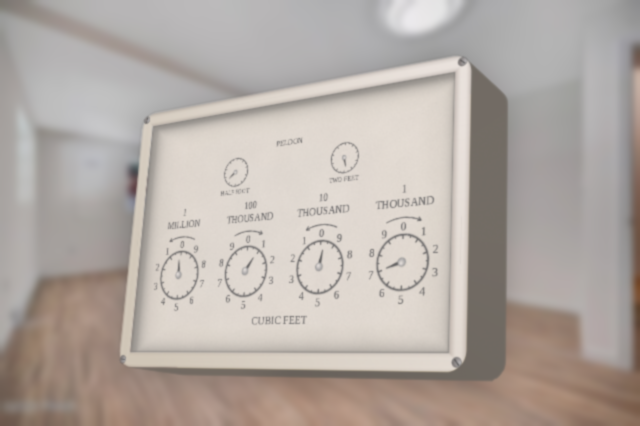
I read 9700 ft³
